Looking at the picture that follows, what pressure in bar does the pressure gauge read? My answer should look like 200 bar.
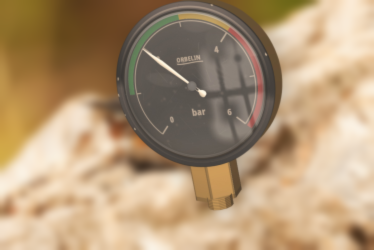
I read 2 bar
